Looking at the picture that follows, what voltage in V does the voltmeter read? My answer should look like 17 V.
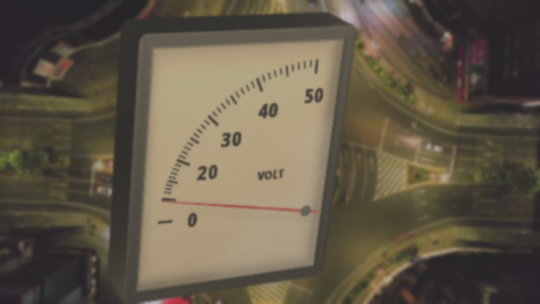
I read 10 V
